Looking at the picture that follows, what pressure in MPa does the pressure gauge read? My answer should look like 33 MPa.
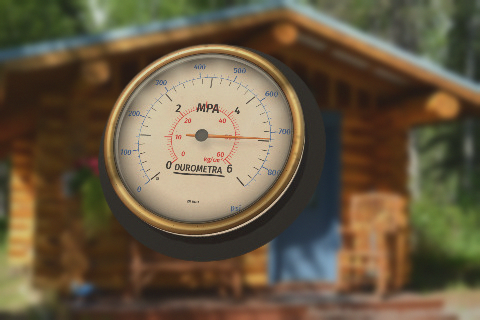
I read 5 MPa
